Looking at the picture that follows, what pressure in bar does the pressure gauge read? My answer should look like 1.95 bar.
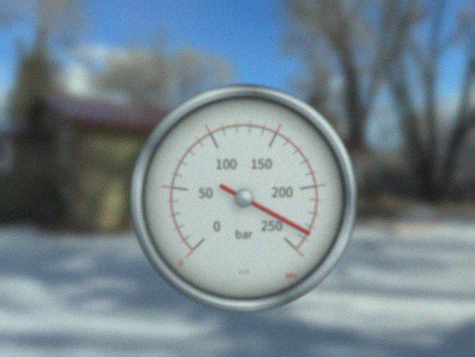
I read 235 bar
